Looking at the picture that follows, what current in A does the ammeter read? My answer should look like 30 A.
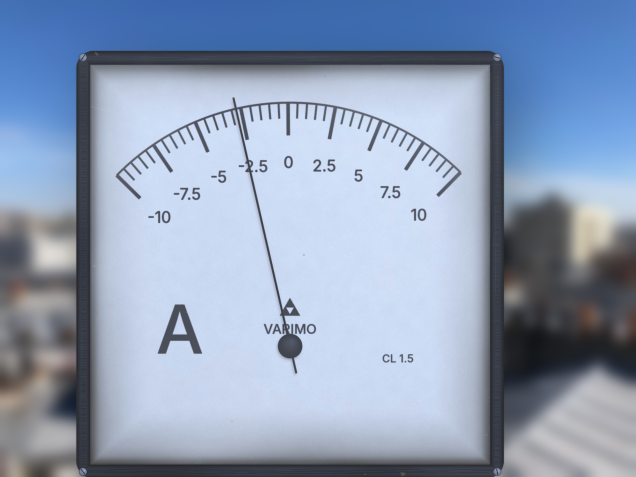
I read -2.75 A
